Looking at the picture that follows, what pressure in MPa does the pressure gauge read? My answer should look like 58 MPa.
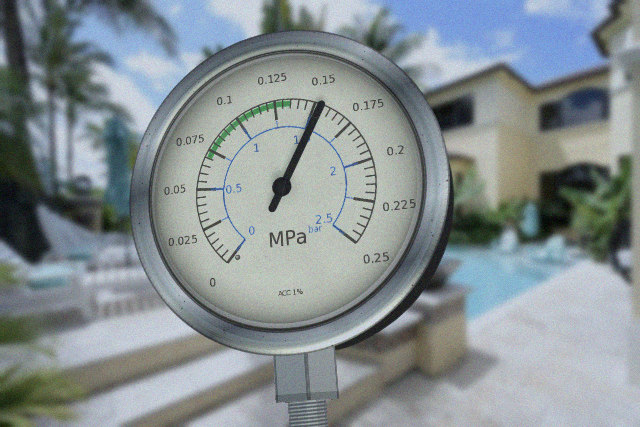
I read 0.155 MPa
